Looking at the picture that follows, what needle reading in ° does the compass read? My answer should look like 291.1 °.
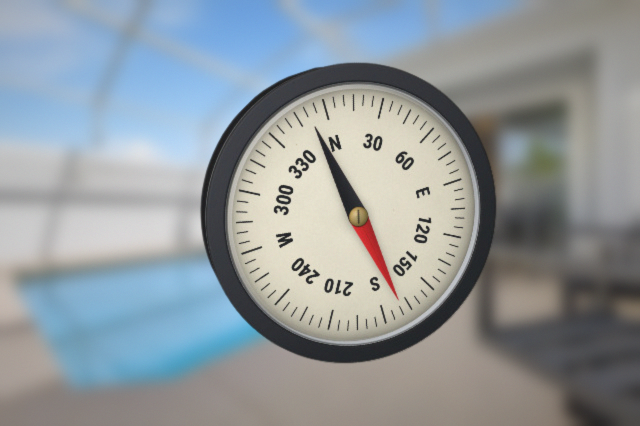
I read 170 °
